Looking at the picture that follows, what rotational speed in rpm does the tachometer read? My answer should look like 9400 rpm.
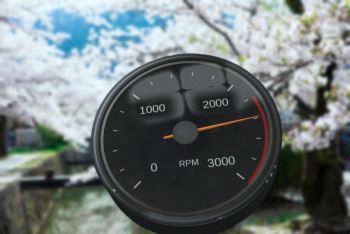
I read 2400 rpm
